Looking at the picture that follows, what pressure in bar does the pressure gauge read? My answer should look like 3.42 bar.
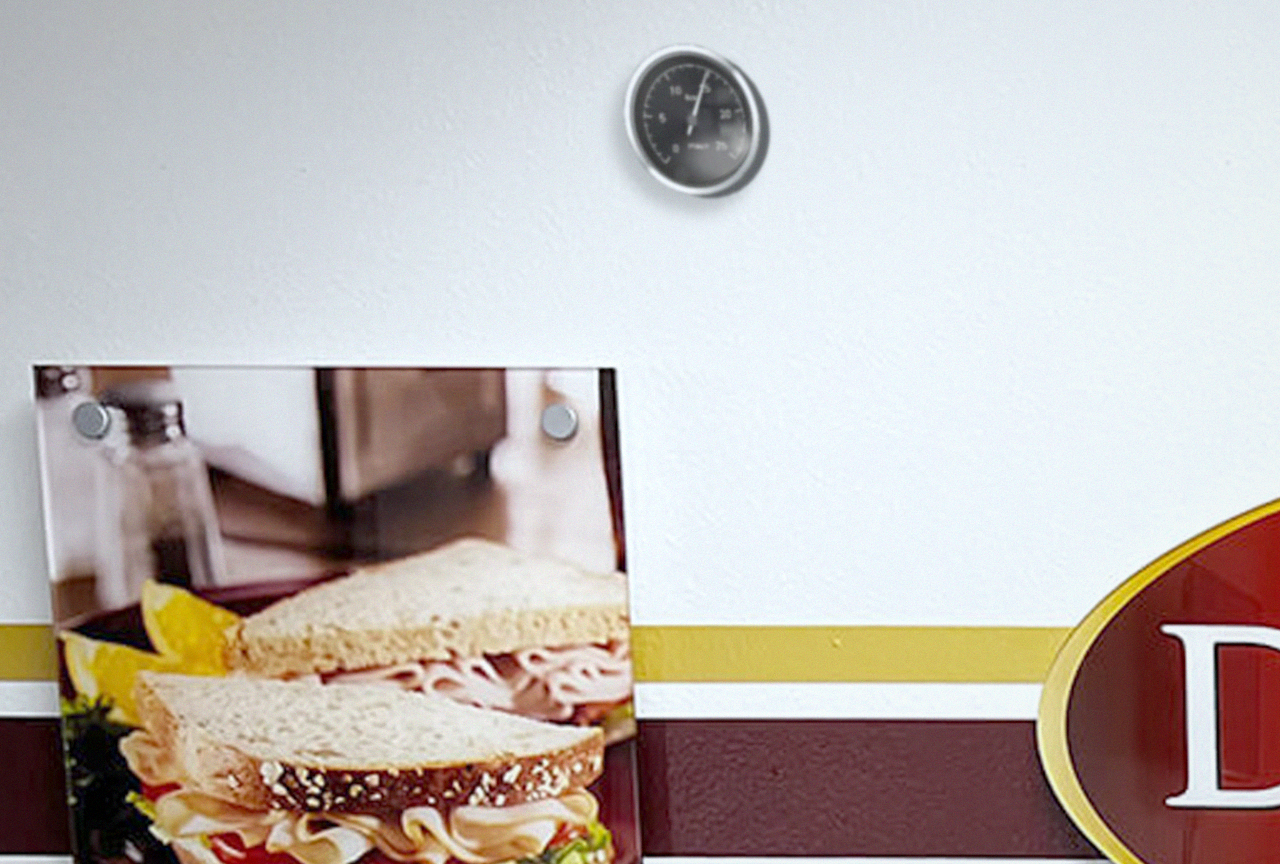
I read 15 bar
